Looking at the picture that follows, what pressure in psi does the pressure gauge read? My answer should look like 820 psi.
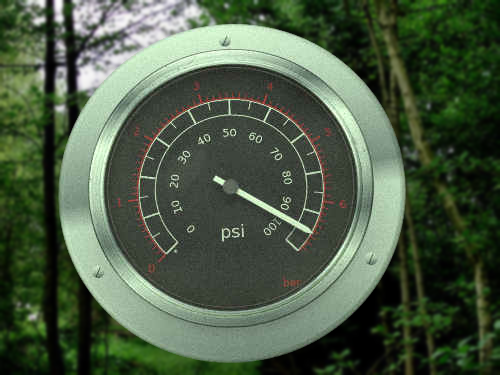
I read 95 psi
